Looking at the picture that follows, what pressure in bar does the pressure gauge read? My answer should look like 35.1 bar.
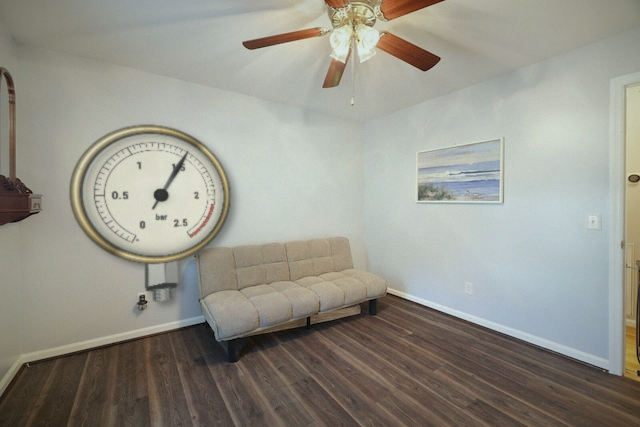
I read 1.5 bar
